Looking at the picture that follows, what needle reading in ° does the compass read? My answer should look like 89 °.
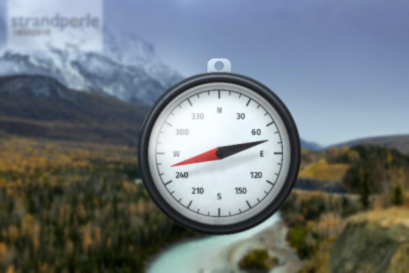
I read 255 °
